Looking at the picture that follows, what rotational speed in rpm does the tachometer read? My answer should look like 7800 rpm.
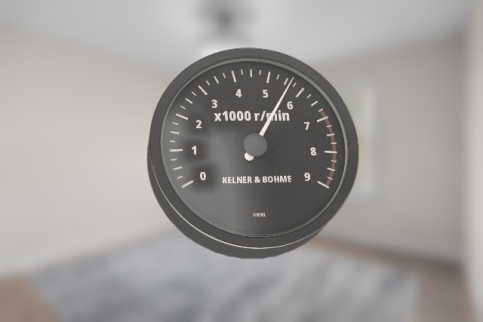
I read 5625 rpm
